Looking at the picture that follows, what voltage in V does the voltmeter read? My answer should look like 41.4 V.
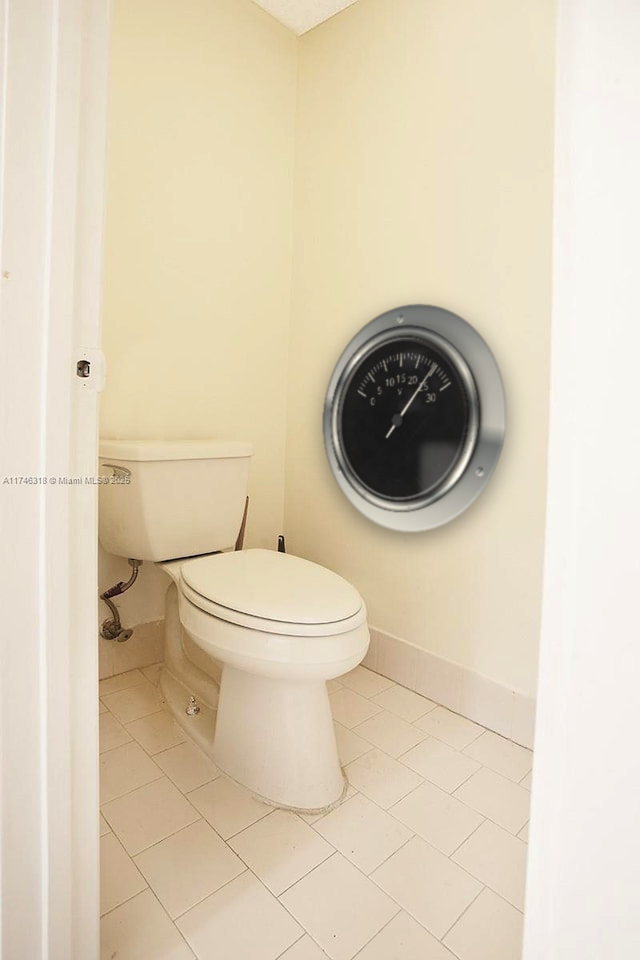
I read 25 V
